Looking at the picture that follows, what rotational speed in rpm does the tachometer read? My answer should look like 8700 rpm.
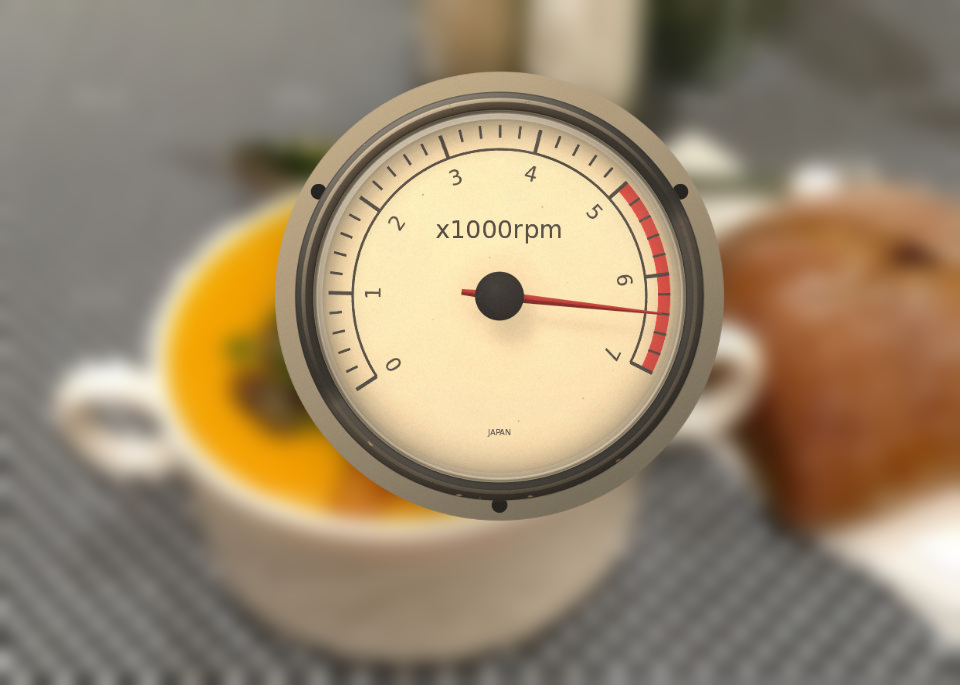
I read 6400 rpm
